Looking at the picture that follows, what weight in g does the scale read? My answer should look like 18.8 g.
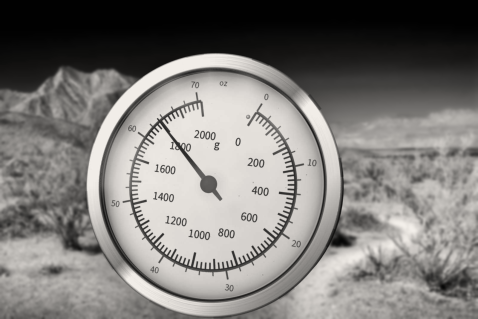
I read 1800 g
